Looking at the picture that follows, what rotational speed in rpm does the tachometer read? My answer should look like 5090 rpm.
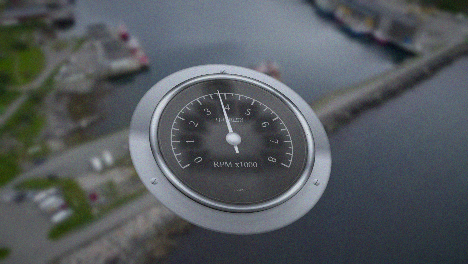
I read 3750 rpm
